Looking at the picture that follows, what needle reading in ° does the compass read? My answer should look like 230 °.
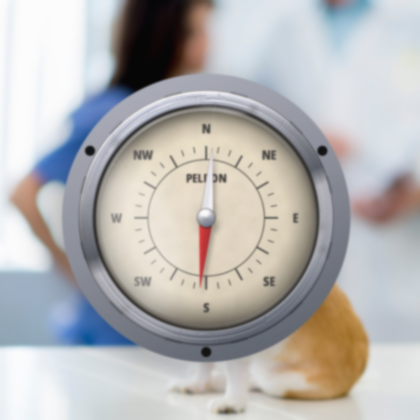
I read 185 °
